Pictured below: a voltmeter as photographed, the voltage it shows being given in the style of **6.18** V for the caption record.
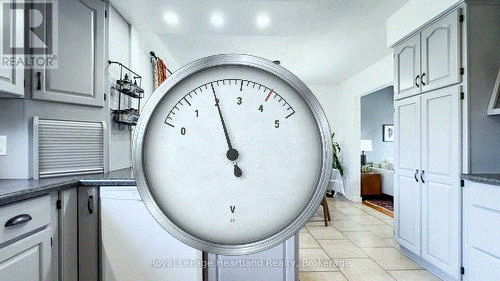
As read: **2** V
